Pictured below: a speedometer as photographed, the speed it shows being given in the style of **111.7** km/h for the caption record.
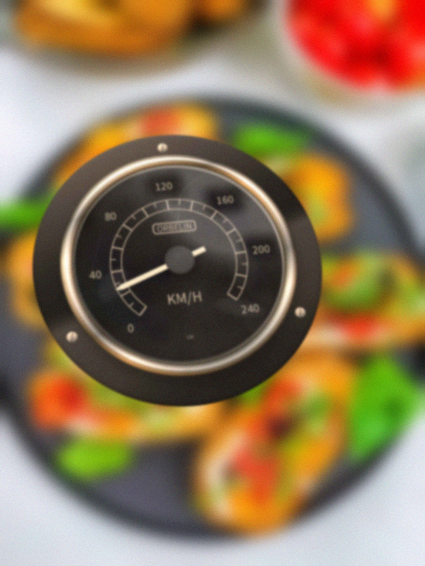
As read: **25** km/h
